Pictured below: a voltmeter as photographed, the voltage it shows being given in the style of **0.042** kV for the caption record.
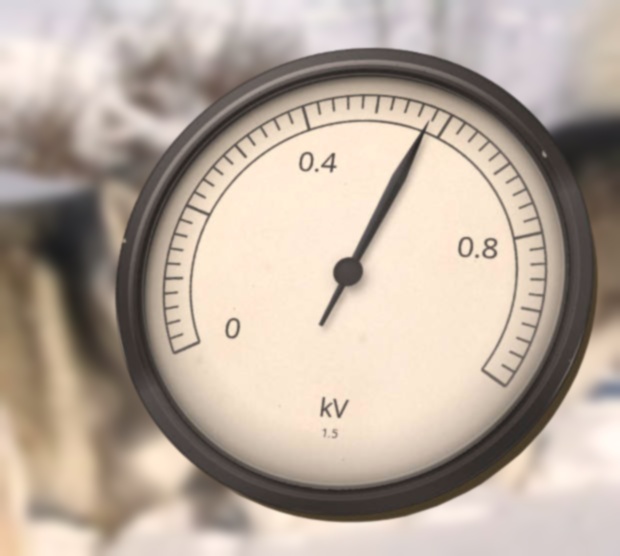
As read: **0.58** kV
